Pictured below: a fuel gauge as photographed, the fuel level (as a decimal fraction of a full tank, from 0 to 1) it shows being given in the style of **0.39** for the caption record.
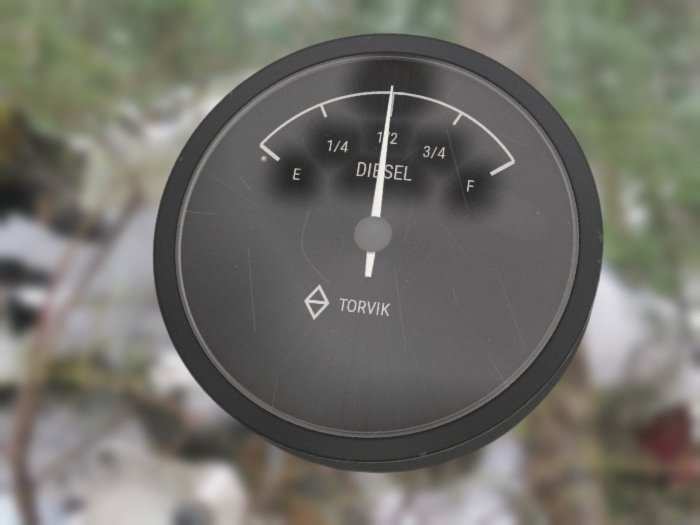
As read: **0.5**
